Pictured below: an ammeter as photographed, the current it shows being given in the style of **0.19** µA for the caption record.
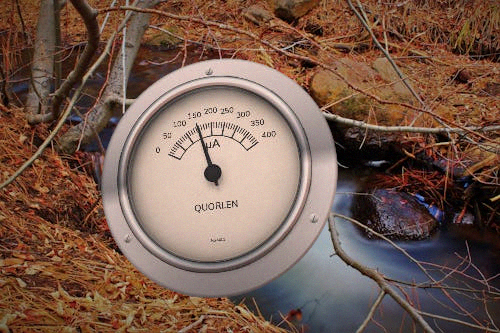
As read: **150** µA
